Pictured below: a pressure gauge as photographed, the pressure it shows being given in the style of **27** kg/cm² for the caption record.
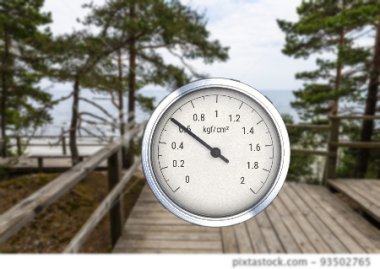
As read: **0.6** kg/cm²
